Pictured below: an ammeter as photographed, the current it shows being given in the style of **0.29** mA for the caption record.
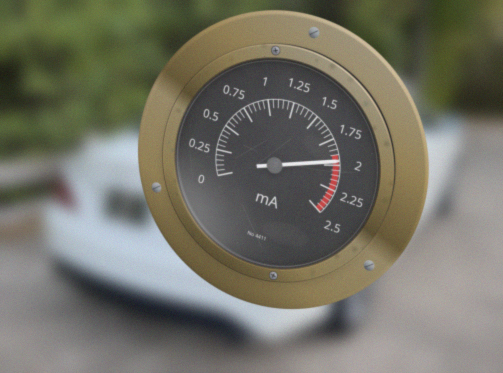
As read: **1.95** mA
